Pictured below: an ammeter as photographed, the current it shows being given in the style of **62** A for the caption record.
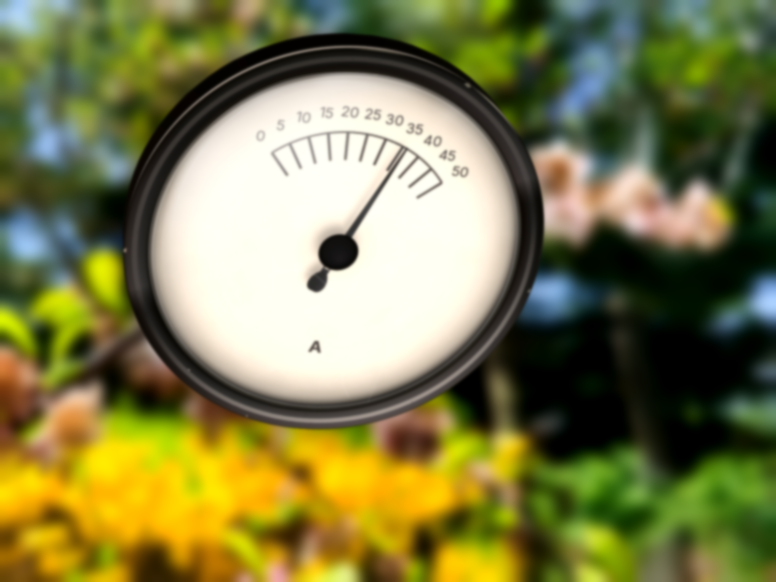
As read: **35** A
